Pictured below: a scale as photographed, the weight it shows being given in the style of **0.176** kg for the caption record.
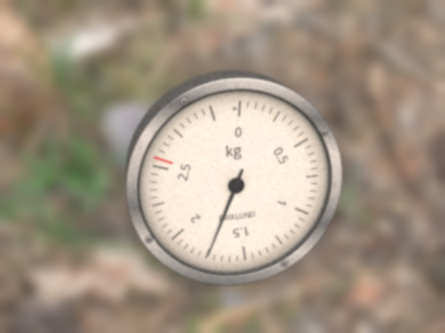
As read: **1.75** kg
